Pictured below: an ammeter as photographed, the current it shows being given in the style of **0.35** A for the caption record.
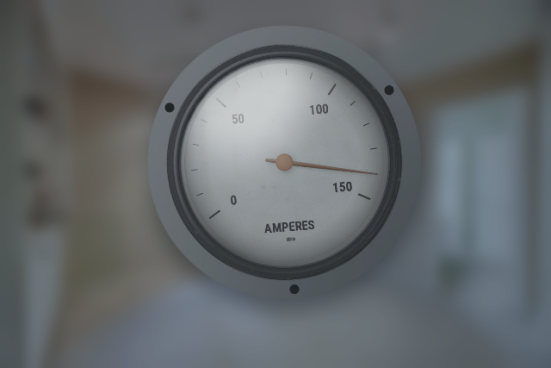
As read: **140** A
